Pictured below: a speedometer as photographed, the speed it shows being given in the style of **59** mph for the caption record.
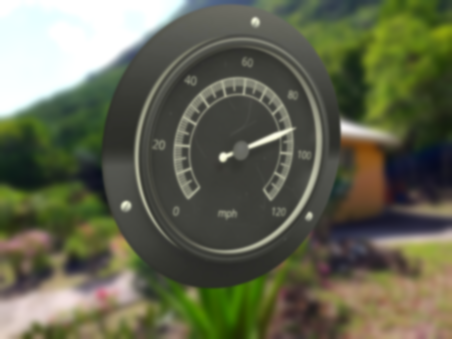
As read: **90** mph
